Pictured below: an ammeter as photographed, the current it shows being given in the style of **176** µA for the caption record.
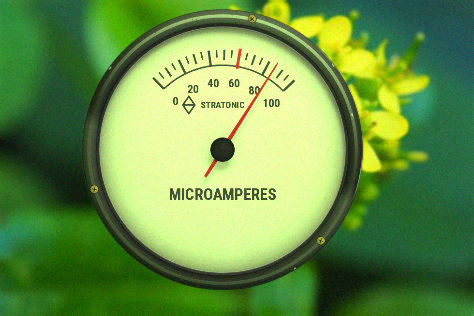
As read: **85** µA
